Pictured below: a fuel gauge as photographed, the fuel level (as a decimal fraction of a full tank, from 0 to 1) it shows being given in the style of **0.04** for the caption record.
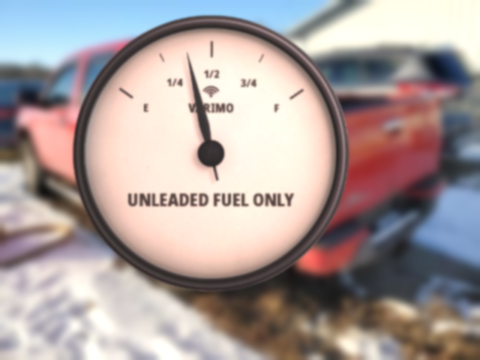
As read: **0.375**
